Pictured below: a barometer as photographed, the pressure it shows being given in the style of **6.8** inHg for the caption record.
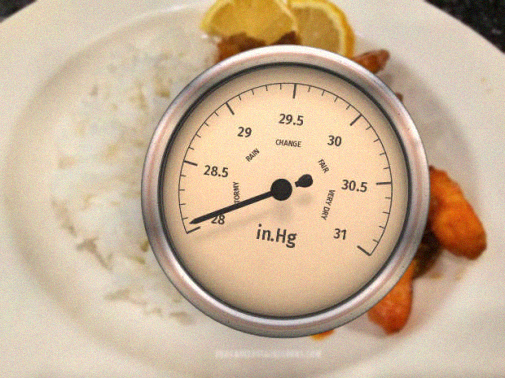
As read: **28.05** inHg
